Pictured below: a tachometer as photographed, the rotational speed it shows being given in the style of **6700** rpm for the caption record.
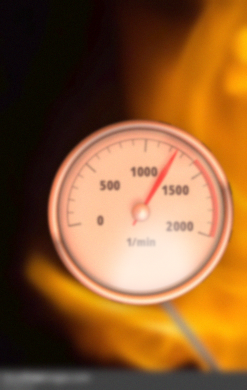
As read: **1250** rpm
